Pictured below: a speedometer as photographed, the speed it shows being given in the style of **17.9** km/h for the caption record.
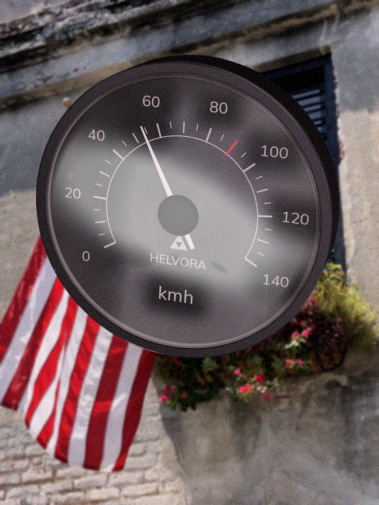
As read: **55** km/h
